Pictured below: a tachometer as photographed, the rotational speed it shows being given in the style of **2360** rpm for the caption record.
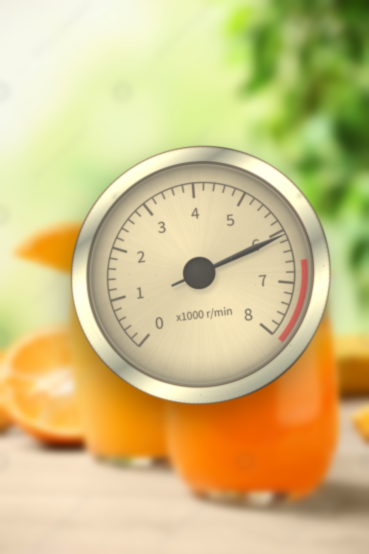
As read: **6100** rpm
